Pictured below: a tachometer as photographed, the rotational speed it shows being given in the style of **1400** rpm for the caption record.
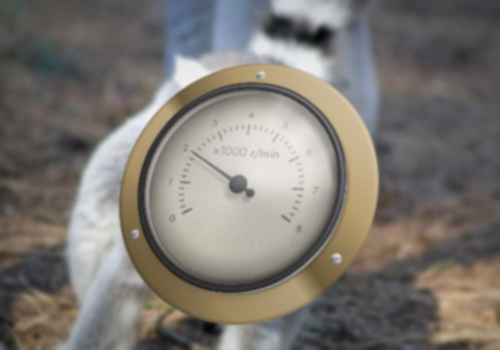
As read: **2000** rpm
